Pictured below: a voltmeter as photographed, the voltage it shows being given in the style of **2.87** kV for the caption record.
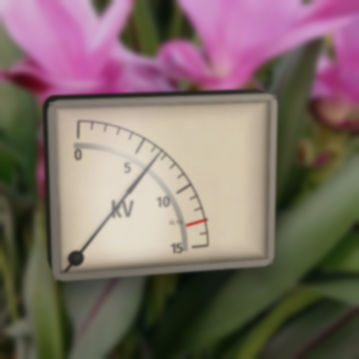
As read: **6.5** kV
